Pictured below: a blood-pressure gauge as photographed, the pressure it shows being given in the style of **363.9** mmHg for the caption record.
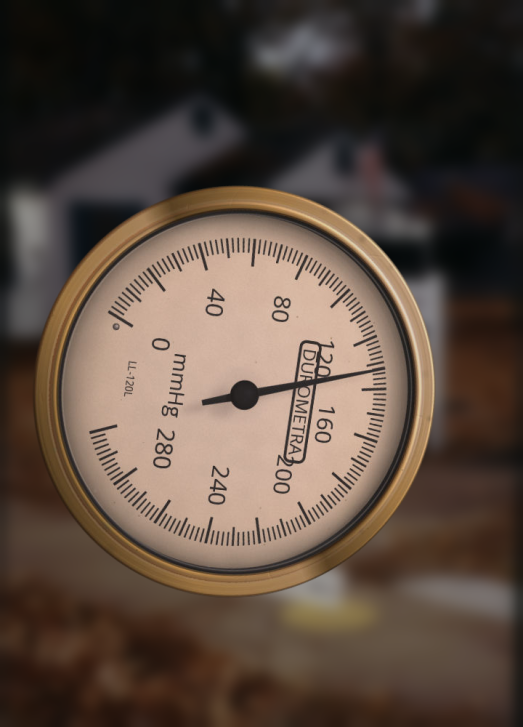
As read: **132** mmHg
